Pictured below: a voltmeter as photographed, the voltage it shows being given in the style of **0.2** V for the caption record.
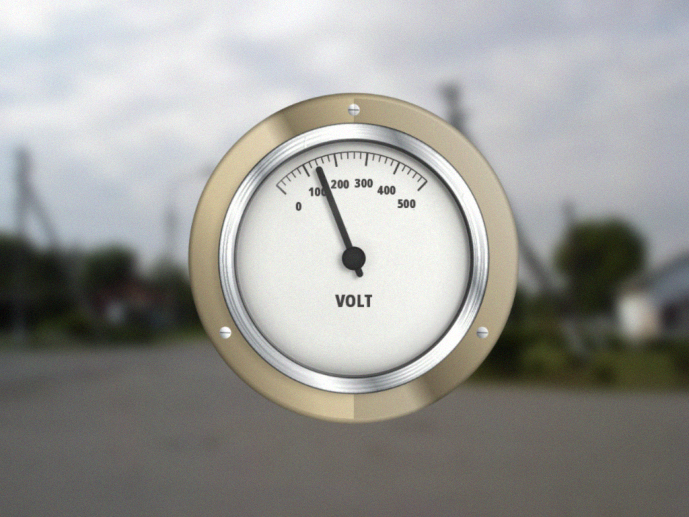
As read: **140** V
